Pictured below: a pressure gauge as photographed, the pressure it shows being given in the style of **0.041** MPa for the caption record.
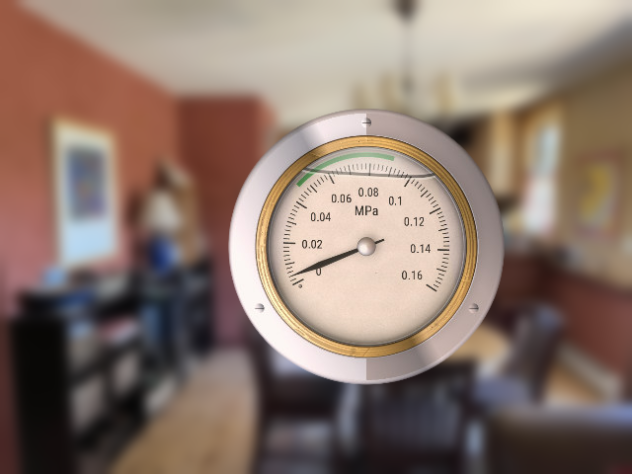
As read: **0.004** MPa
